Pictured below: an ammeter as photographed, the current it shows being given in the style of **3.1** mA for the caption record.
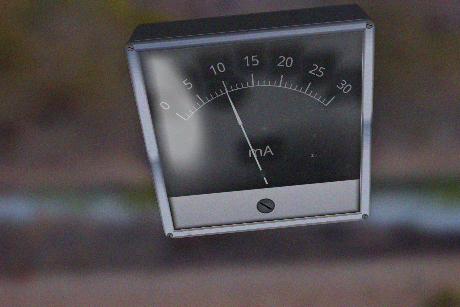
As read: **10** mA
